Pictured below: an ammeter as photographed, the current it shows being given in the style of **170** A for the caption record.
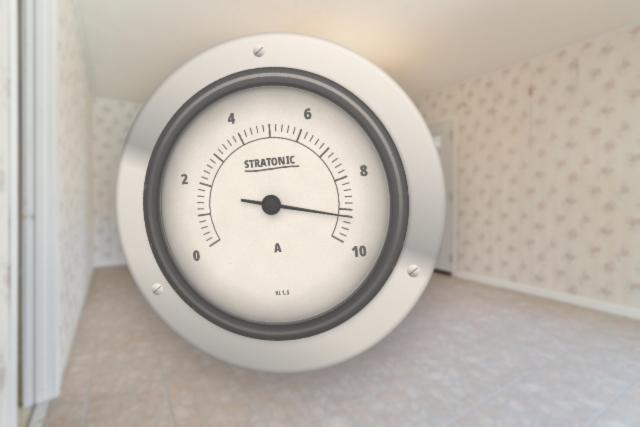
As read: **9.2** A
